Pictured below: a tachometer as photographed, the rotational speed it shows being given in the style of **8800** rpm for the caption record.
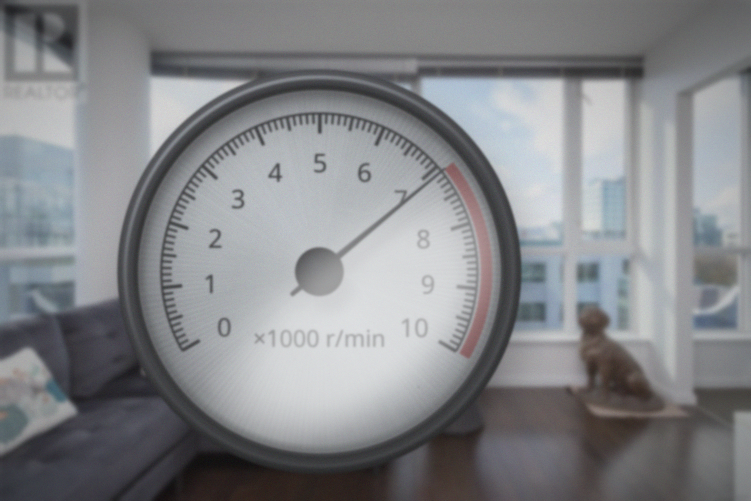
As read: **7100** rpm
